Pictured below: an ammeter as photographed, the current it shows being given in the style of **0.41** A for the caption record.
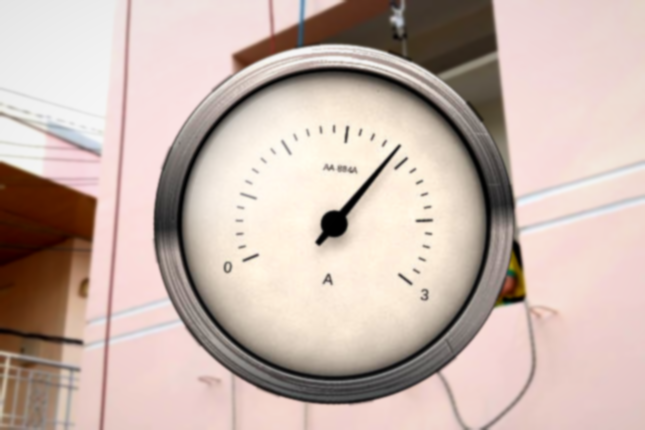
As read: **1.9** A
